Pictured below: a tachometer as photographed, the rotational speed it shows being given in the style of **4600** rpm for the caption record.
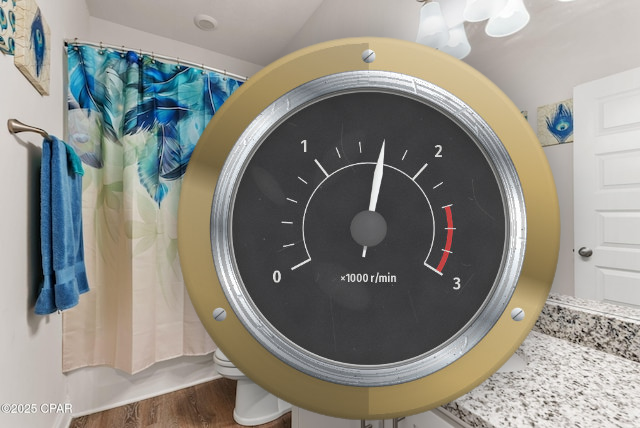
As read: **1600** rpm
